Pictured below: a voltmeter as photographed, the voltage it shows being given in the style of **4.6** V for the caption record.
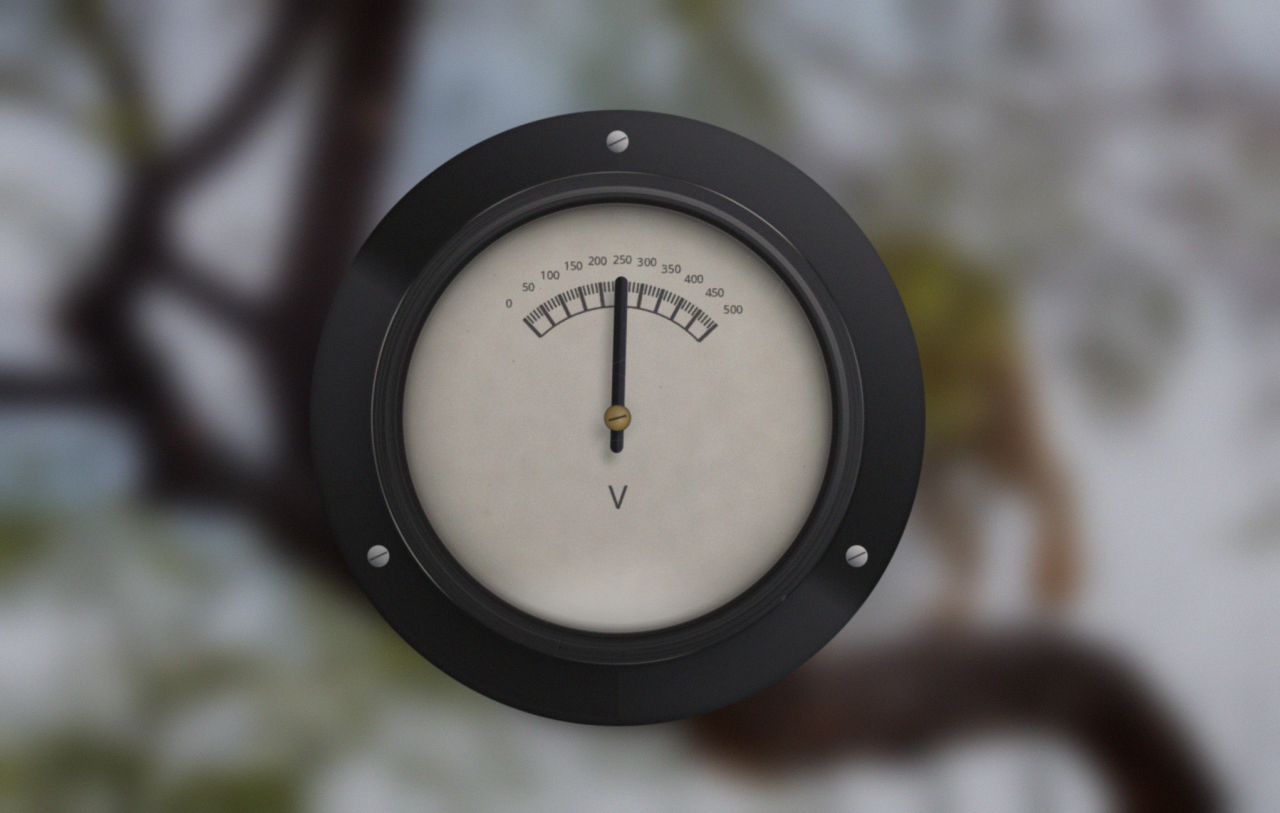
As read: **250** V
